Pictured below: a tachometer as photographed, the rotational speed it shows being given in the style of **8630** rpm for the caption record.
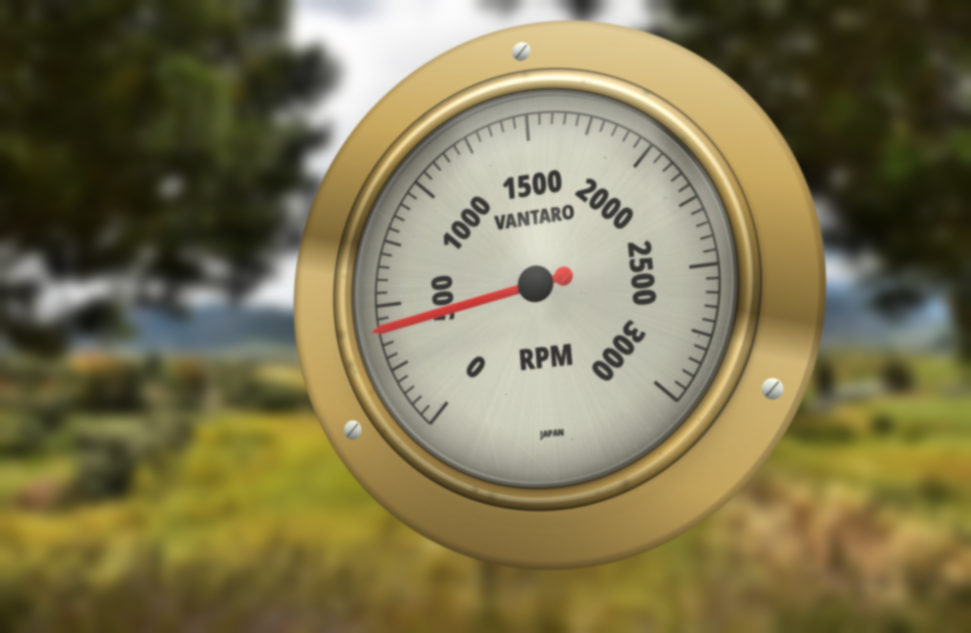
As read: **400** rpm
